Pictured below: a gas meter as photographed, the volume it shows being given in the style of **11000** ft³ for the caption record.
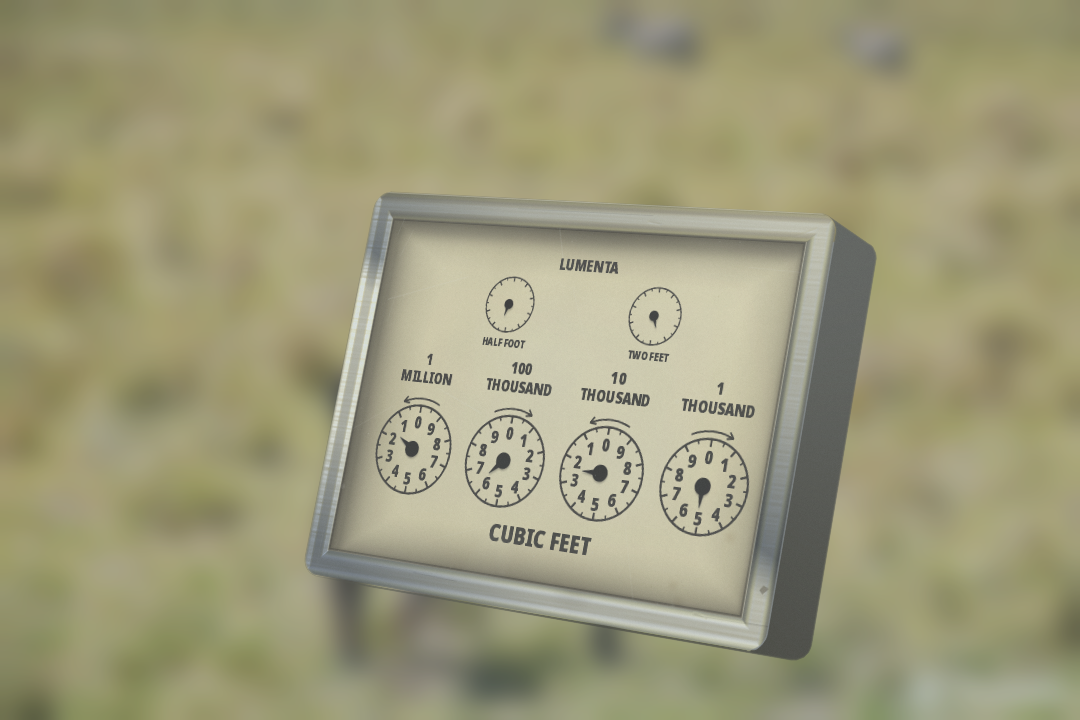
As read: **162500** ft³
